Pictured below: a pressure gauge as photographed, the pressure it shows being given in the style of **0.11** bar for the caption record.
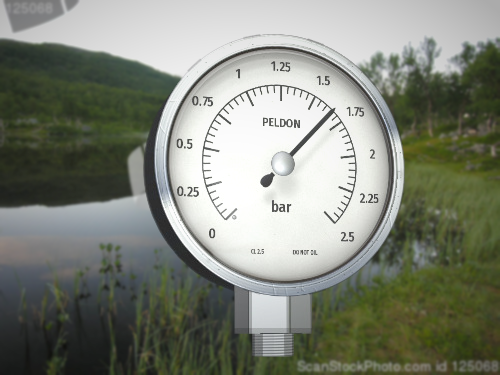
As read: **1.65** bar
